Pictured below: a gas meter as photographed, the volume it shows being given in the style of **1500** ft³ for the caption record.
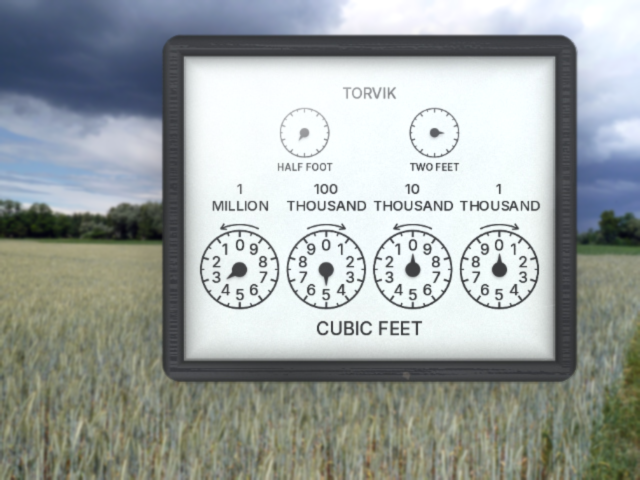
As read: **350000** ft³
